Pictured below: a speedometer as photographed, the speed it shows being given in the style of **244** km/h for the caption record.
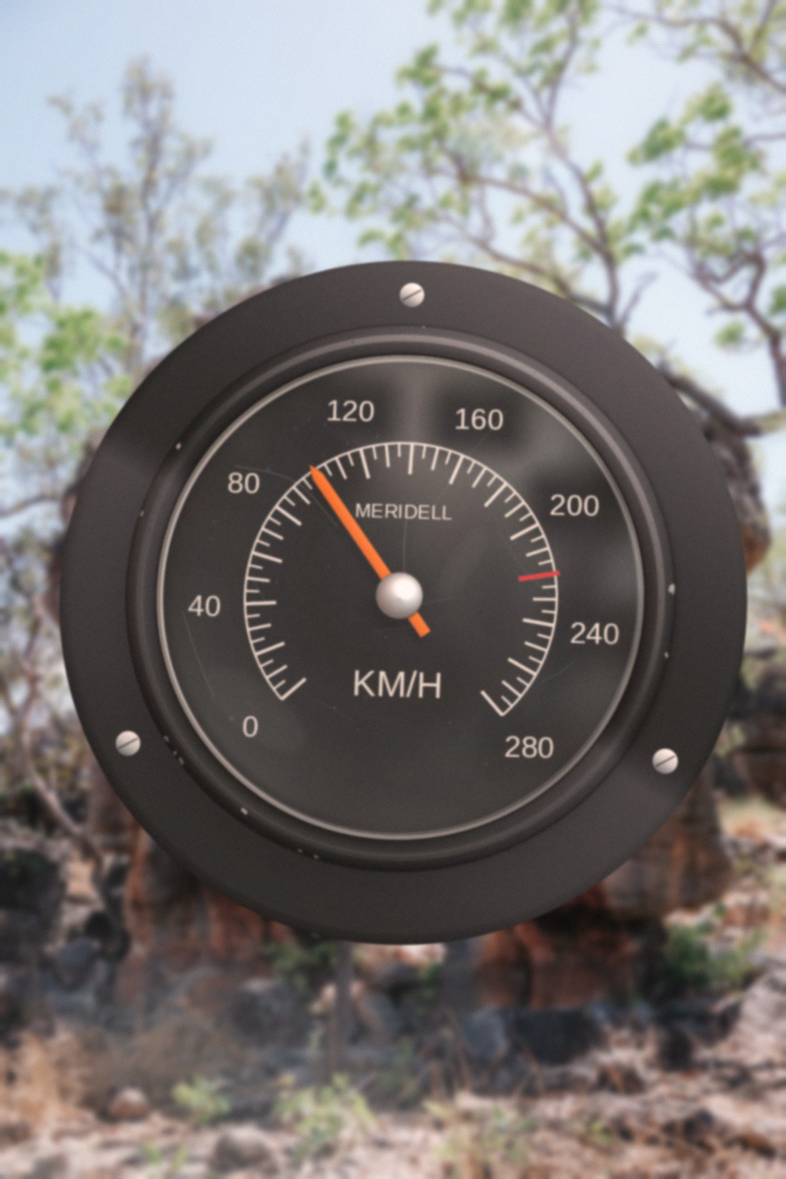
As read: **100** km/h
